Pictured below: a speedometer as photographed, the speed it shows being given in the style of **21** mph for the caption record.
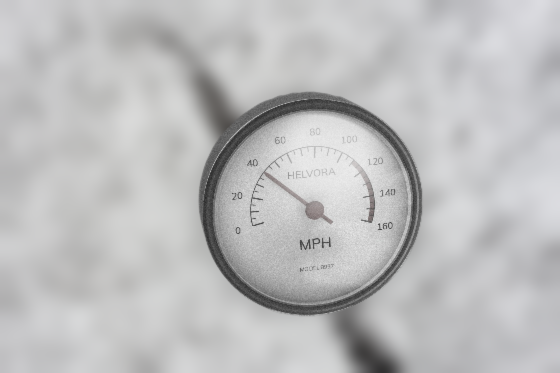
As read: **40** mph
